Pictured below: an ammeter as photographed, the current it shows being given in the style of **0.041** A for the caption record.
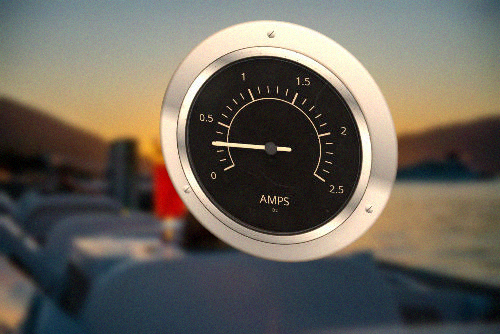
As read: **0.3** A
